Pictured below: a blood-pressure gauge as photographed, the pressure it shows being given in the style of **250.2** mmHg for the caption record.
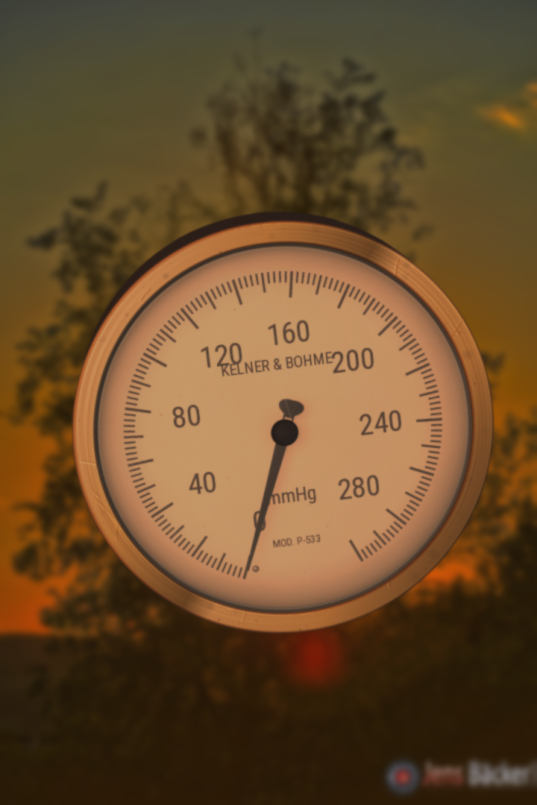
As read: **0** mmHg
